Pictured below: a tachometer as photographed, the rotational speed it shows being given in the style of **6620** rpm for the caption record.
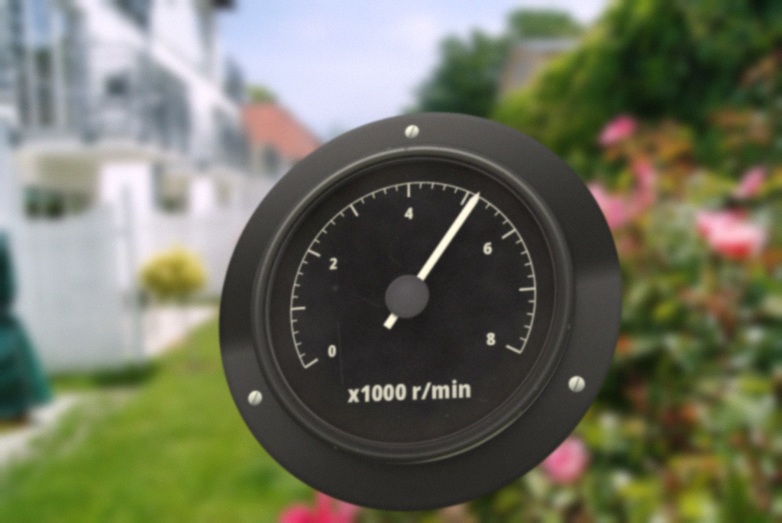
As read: **5200** rpm
